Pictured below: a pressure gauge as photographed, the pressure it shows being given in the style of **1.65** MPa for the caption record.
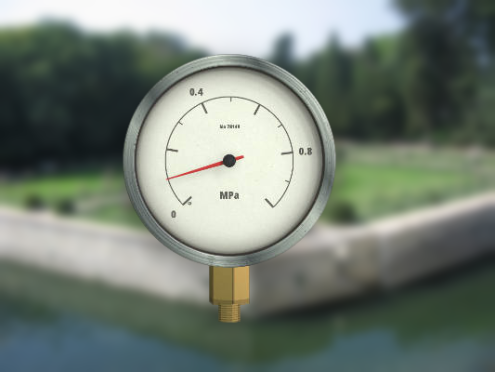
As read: **0.1** MPa
